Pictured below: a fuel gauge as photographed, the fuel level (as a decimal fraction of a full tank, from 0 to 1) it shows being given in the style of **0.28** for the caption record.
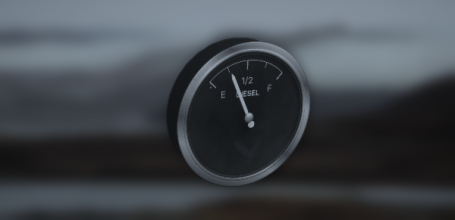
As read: **0.25**
